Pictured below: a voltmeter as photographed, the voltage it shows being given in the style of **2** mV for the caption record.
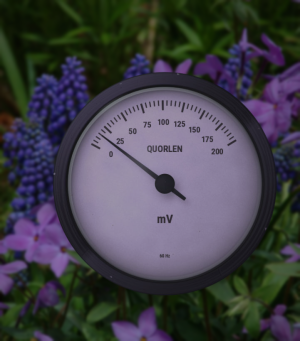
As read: **15** mV
